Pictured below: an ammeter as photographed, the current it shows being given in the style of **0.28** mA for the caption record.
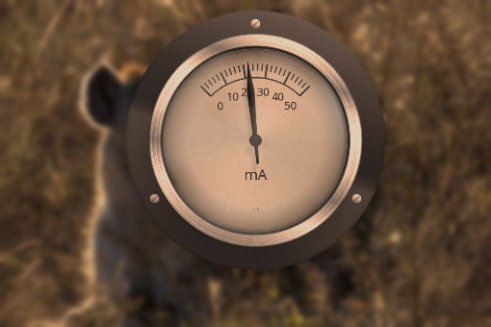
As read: **22** mA
